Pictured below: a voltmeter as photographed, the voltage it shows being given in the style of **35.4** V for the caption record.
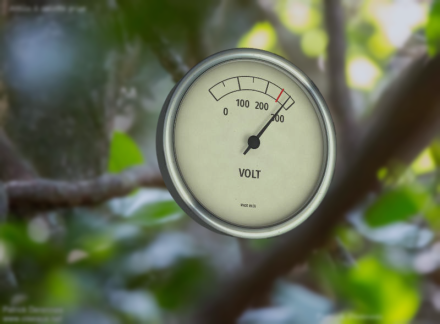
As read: **275** V
